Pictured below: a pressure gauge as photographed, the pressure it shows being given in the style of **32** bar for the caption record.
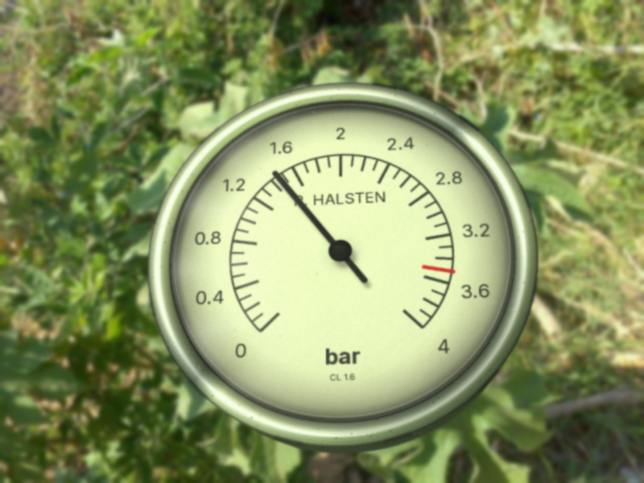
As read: **1.45** bar
